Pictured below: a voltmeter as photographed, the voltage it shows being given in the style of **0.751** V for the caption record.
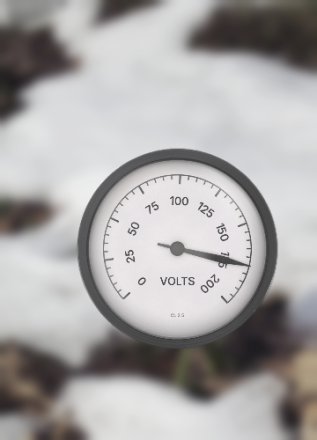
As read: **175** V
